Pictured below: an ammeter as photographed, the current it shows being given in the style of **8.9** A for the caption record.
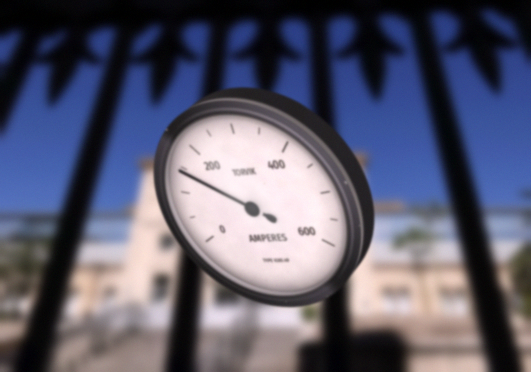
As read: **150** A
